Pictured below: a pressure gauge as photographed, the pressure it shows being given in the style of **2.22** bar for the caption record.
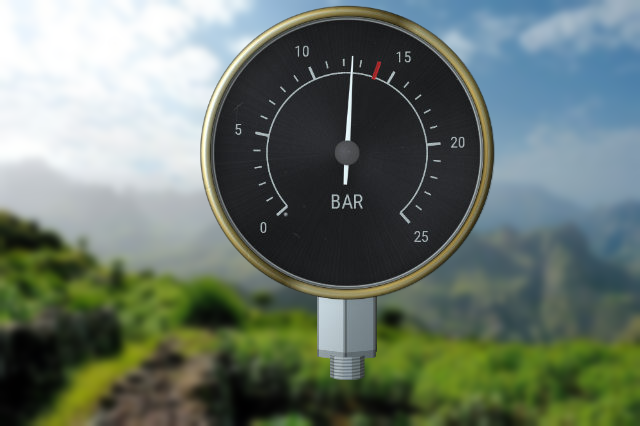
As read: **12.5** bar
